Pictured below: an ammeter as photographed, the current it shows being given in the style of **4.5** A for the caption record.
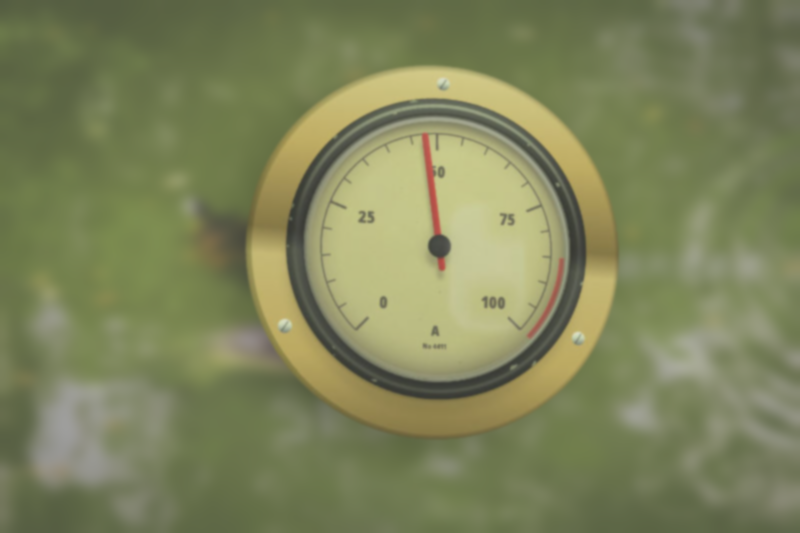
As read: **47.5** A
